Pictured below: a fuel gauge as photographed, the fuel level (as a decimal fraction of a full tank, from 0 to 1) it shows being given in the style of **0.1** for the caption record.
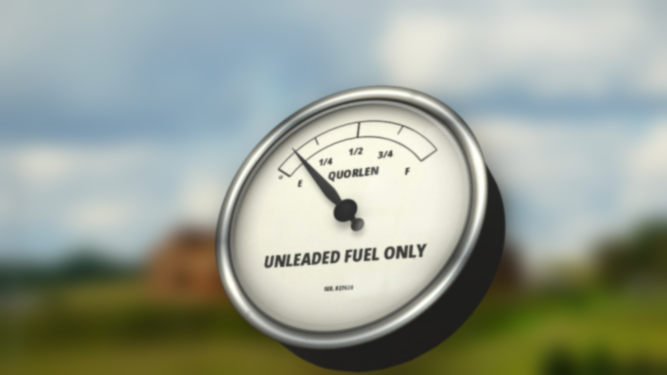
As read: **0.125**
